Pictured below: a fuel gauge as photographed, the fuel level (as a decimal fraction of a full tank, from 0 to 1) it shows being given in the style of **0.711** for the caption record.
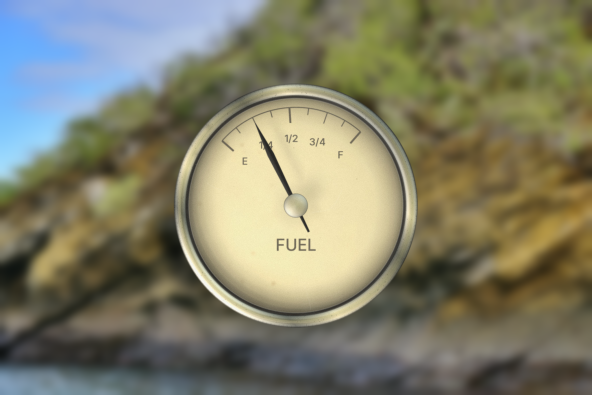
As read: **0.25**
